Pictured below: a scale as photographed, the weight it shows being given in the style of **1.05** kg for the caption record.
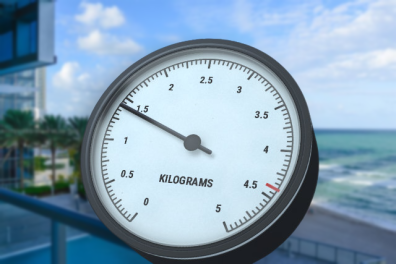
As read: **1.4** kg
